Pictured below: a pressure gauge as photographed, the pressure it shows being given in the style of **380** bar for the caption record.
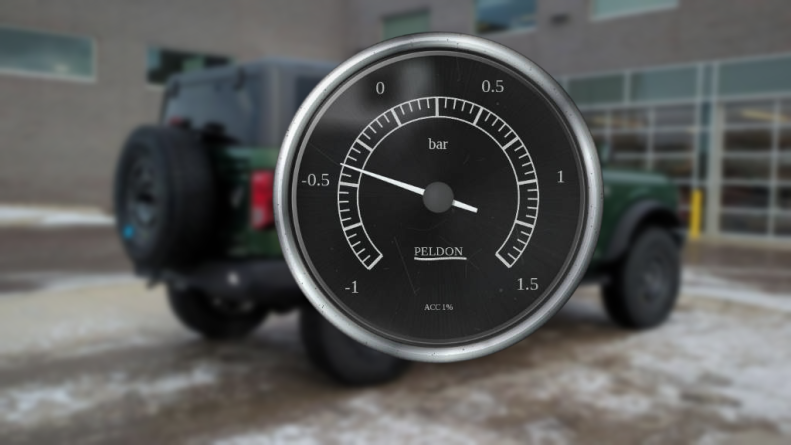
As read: **-0.4** bar
